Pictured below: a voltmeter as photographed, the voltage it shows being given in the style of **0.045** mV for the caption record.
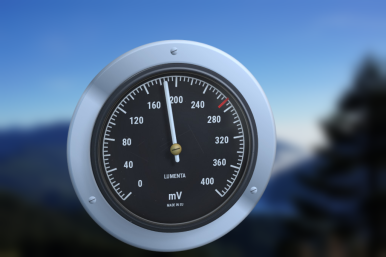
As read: **185** mV
